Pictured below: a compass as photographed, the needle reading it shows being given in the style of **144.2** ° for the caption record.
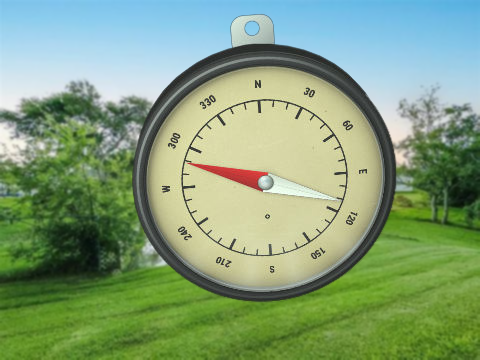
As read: **290** °
